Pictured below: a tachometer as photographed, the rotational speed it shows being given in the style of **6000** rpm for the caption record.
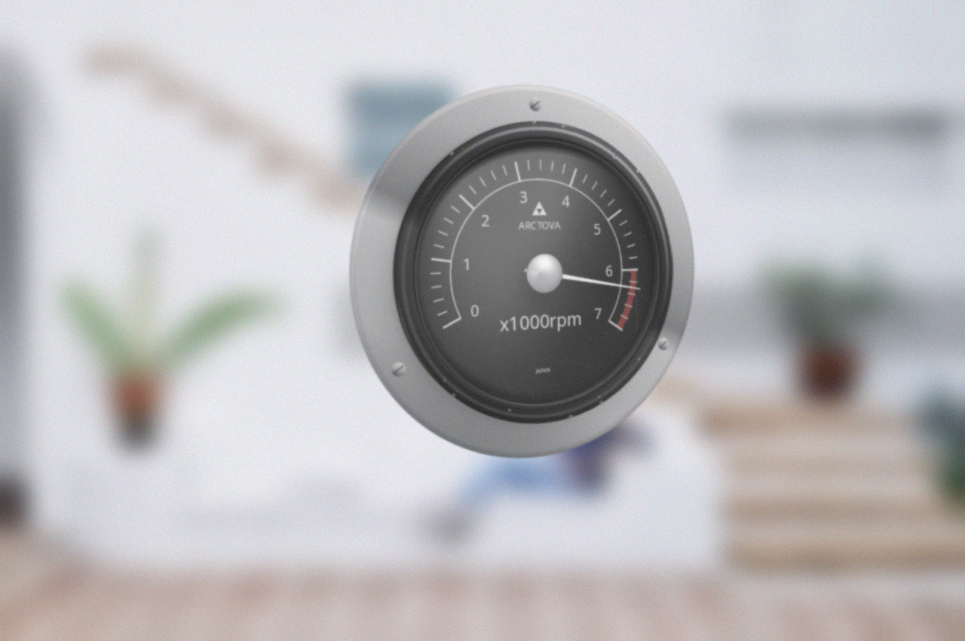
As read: **6300** rpm
